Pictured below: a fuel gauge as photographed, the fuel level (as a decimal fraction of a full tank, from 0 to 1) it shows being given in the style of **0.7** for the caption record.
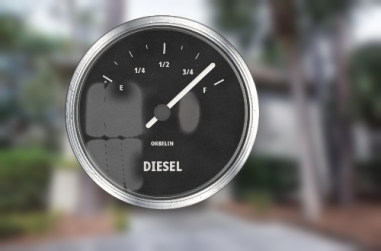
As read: **0.875**
